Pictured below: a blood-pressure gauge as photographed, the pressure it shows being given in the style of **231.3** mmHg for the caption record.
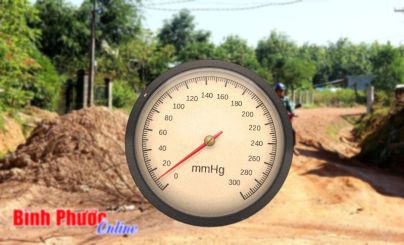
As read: **10** mmHg
